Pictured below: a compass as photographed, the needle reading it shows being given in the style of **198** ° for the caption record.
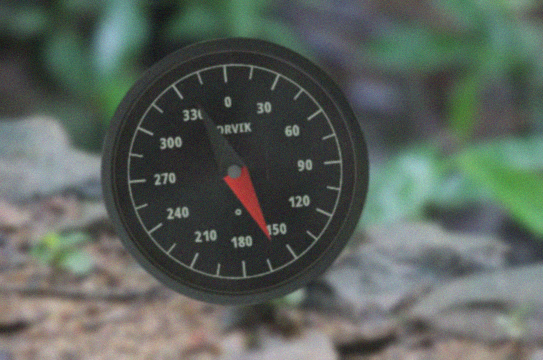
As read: **157.5** °
